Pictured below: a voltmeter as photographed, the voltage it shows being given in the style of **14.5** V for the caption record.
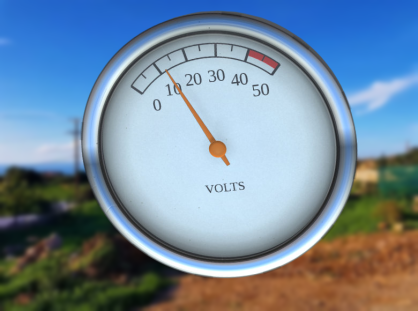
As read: **12.5** V
